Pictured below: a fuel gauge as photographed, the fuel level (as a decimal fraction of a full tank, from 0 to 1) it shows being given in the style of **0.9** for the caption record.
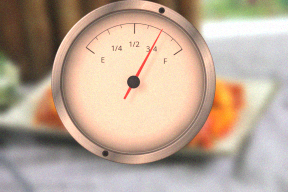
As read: **0.75**
